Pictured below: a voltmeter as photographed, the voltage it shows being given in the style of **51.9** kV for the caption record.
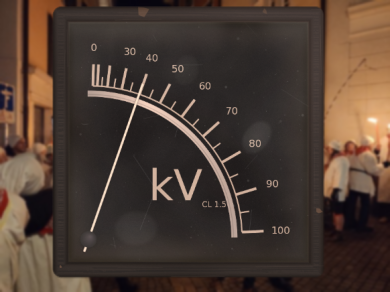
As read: **40** kV
